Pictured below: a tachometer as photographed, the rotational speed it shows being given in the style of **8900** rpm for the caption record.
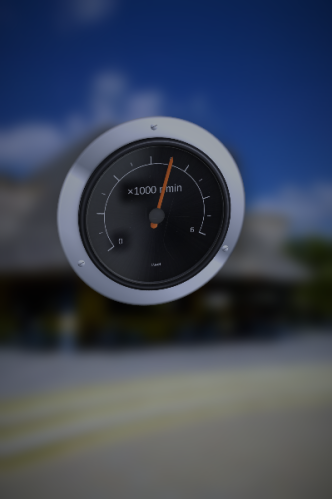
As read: **3500** rpm
